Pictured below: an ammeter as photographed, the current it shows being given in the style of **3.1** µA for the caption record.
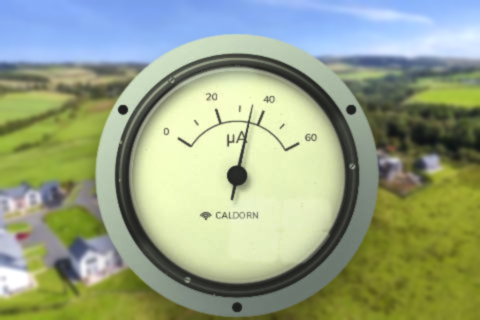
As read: **35** µA
